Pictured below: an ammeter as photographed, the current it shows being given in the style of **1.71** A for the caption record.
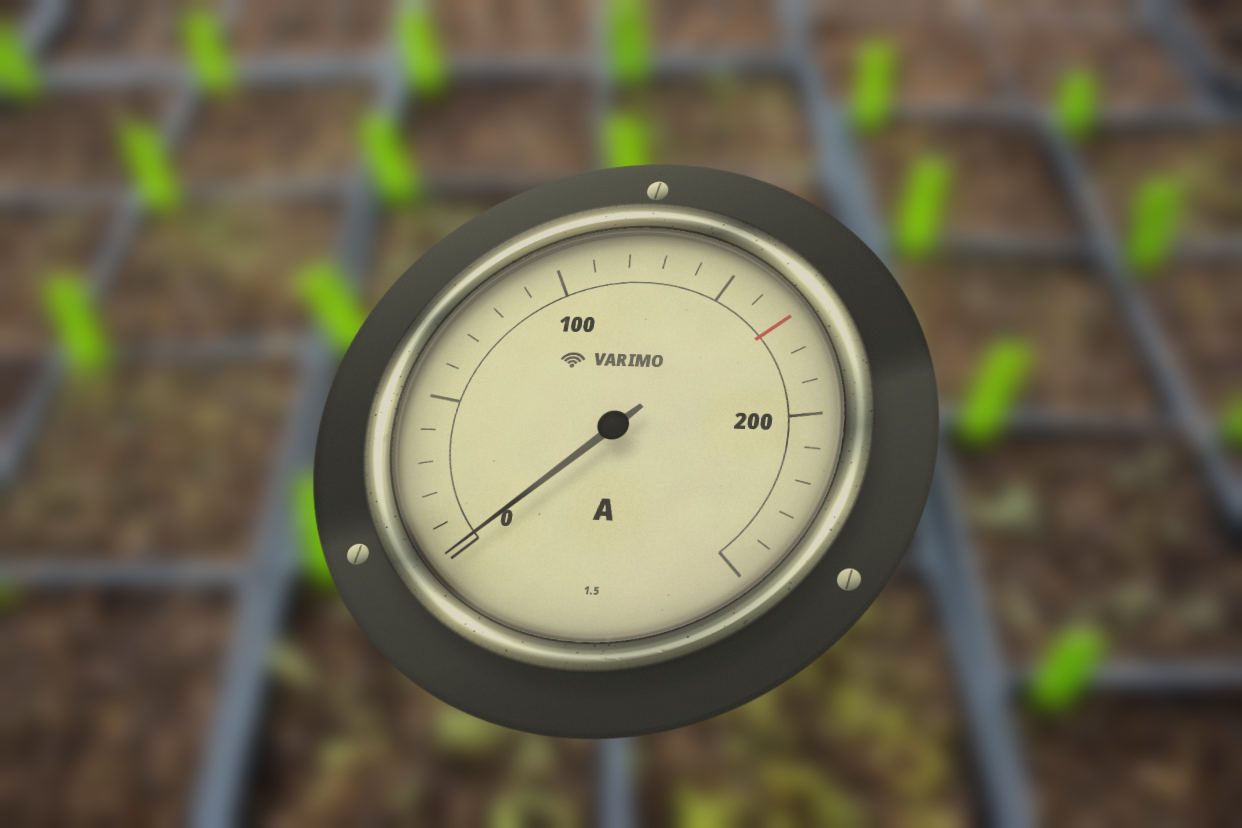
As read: **0** A
